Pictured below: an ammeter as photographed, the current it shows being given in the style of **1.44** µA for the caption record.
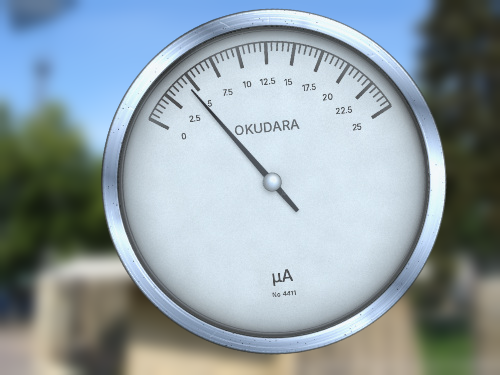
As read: **4.5** µA
